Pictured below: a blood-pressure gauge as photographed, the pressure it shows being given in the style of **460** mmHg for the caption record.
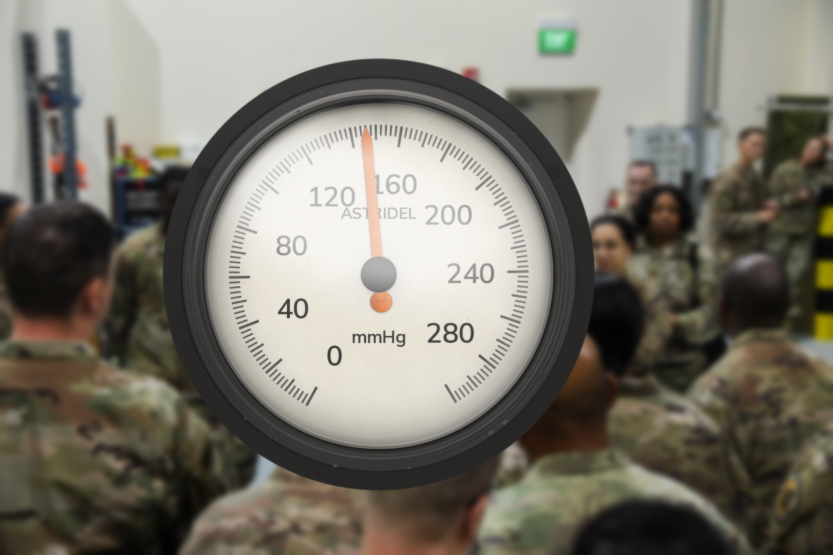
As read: **146** mmHg
